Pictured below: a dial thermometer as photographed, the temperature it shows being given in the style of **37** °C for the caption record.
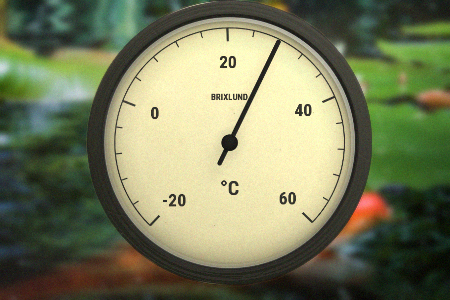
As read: **28** °C
